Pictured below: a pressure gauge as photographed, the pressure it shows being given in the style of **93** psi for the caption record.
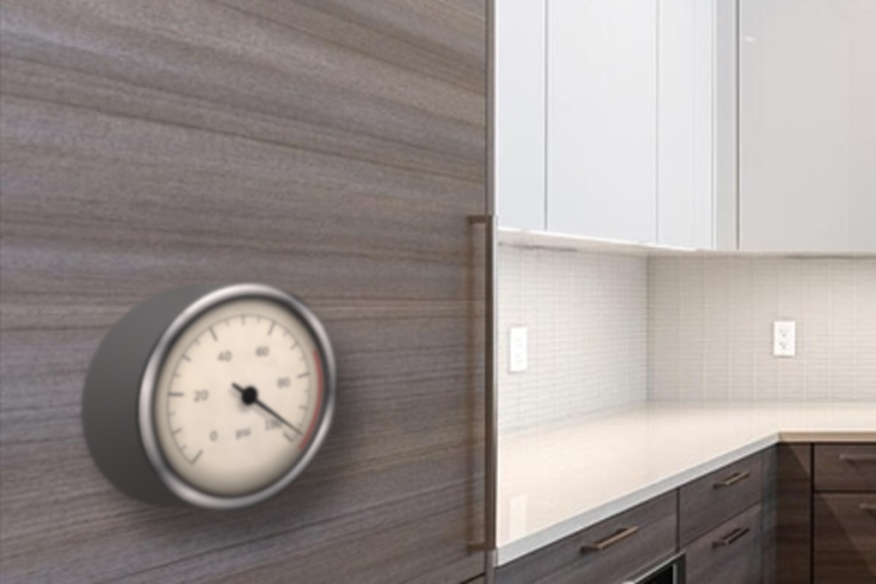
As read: **97.5** psi
